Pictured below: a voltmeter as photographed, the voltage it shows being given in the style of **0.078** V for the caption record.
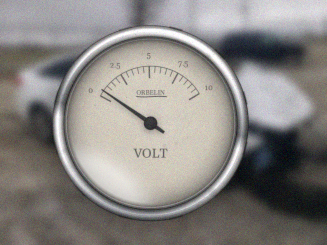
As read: **0.5** V
